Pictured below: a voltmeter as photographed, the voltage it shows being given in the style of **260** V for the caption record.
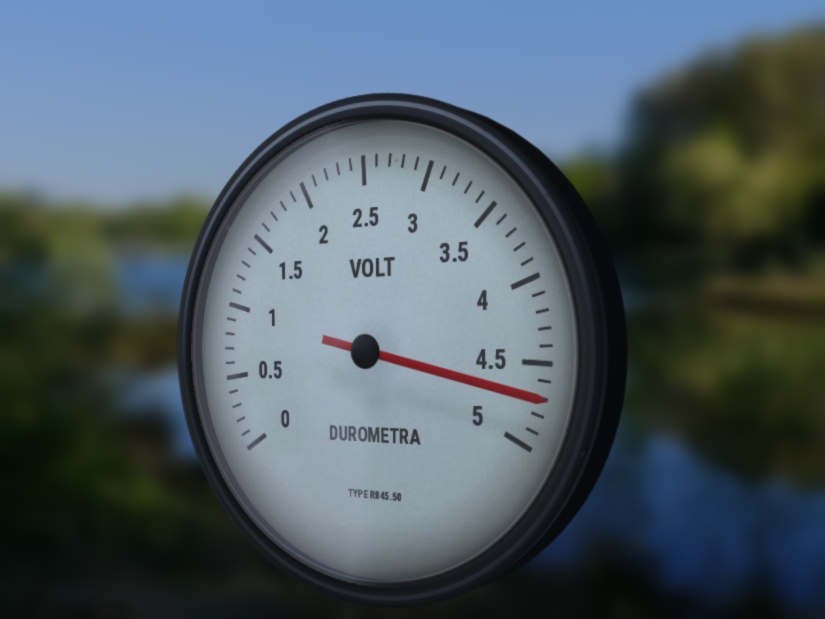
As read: **4.7** V
